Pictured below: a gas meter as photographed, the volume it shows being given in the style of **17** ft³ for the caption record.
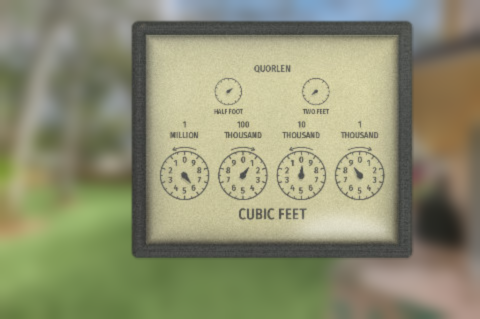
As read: **609900** ft³
